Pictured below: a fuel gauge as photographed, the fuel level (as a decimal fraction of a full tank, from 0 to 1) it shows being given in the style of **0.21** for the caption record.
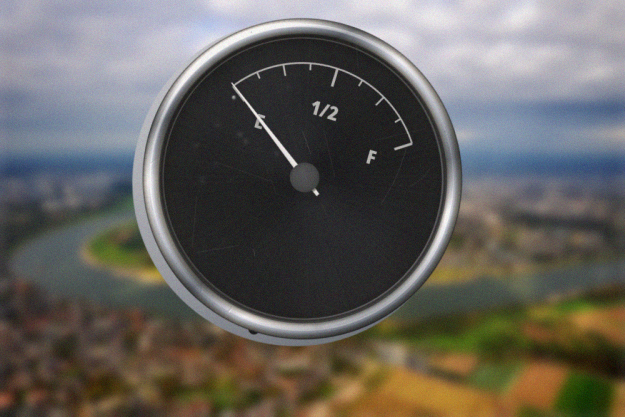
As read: **0**
